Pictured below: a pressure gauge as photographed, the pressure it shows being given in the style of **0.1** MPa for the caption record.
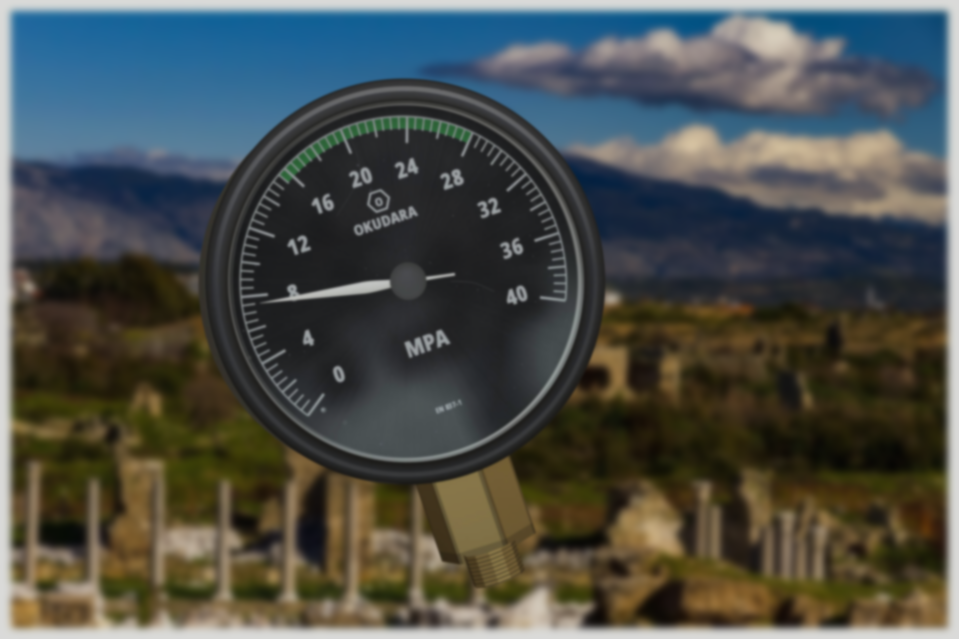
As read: **7.5** MPa
